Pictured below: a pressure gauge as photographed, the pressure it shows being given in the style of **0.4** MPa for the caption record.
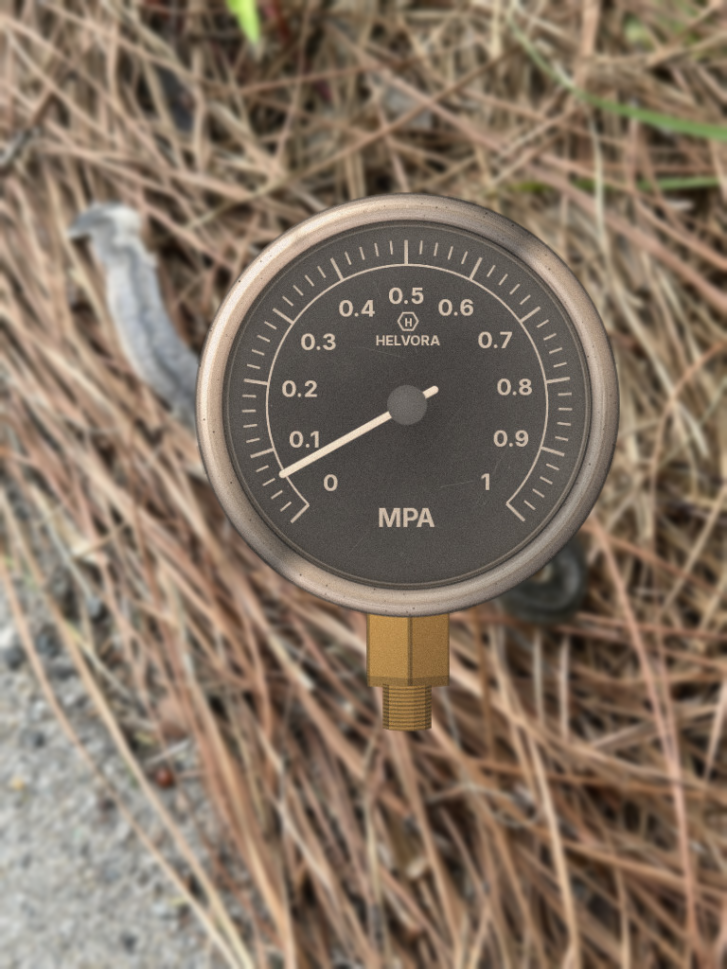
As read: **0.06** MPa
